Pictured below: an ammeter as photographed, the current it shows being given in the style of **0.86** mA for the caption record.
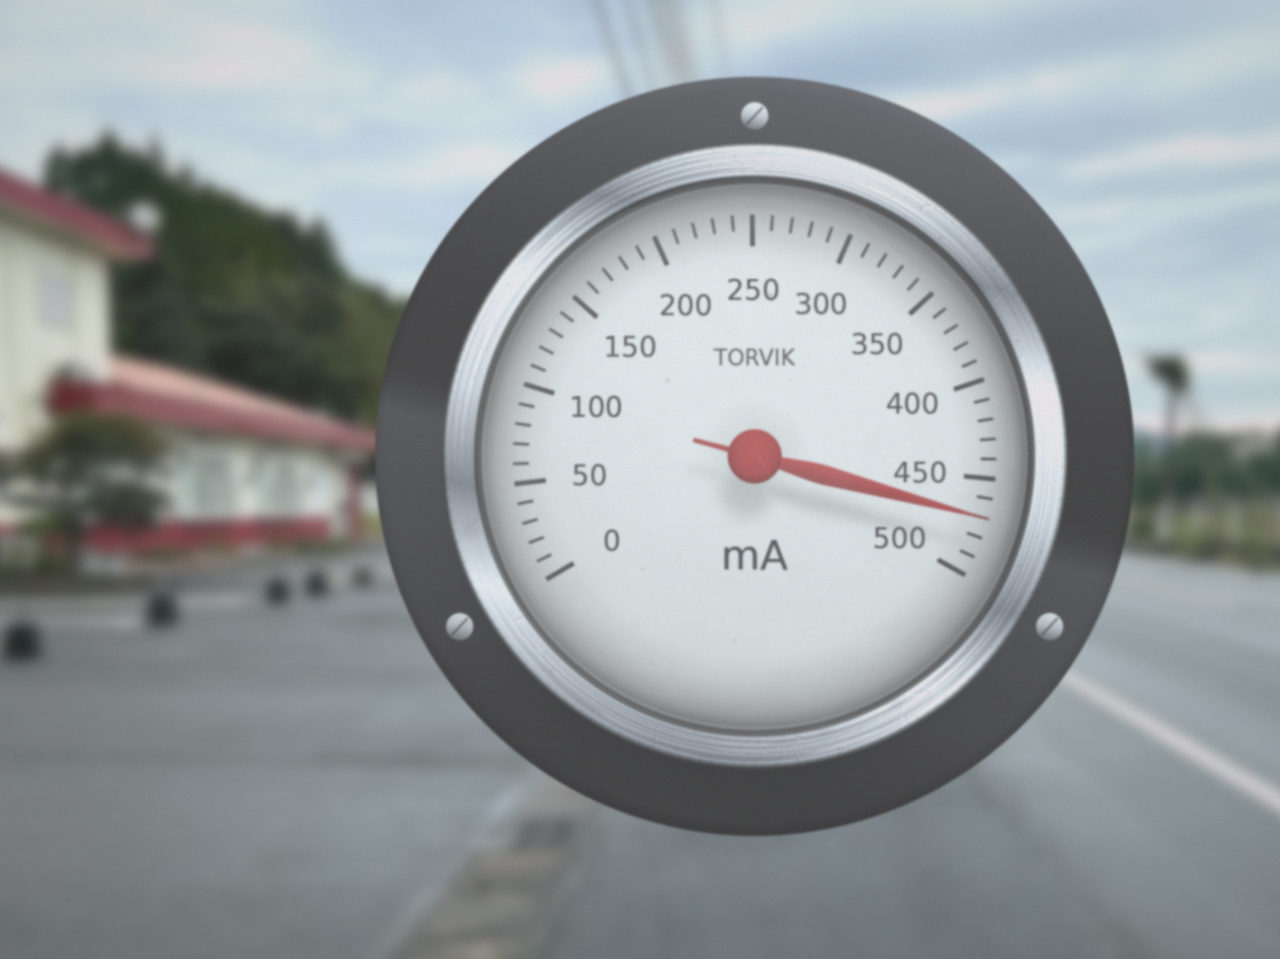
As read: **470** mA
